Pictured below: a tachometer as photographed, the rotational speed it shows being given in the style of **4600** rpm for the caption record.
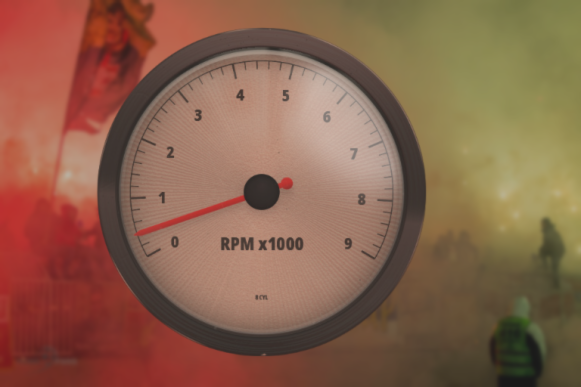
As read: **400** rpm
